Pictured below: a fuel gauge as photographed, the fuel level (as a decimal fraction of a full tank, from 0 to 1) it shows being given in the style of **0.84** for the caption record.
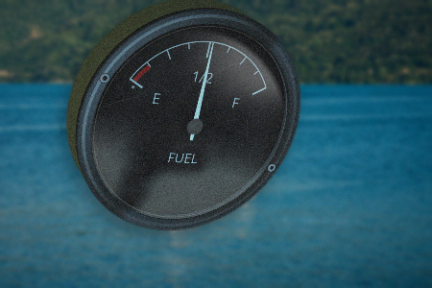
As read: **0.5**
